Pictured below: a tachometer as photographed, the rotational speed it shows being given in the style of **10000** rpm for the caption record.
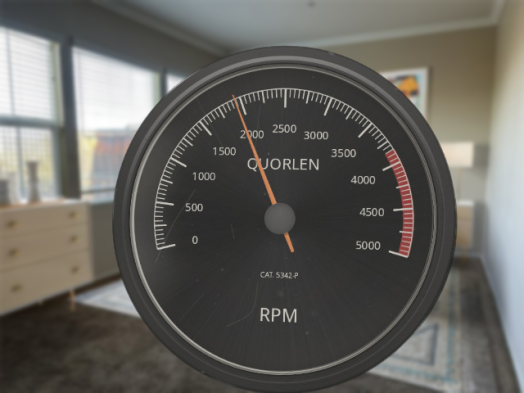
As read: **1950** rpm
